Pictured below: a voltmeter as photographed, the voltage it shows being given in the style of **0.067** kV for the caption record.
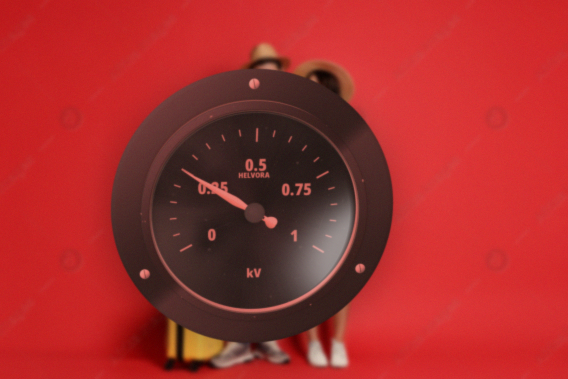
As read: **0.25** kV
